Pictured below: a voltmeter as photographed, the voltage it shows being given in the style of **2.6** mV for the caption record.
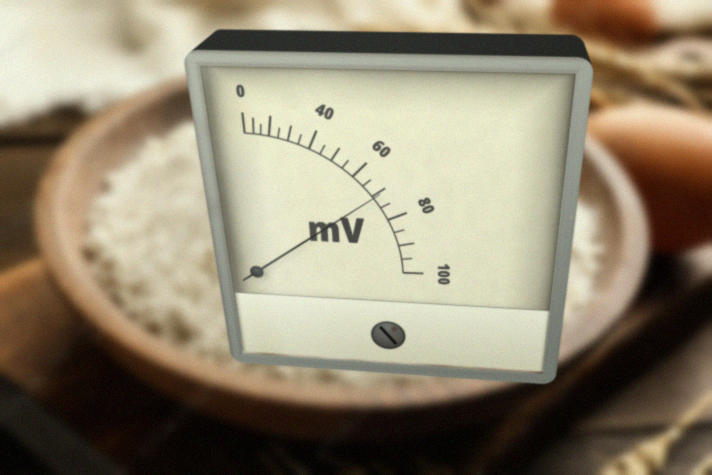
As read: **70** mV
